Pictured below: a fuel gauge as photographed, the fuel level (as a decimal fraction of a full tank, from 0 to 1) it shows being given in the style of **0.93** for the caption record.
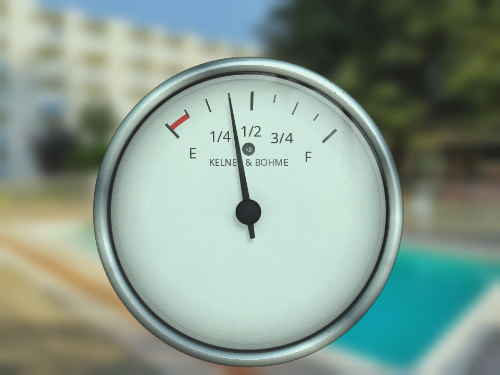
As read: **0.375**
